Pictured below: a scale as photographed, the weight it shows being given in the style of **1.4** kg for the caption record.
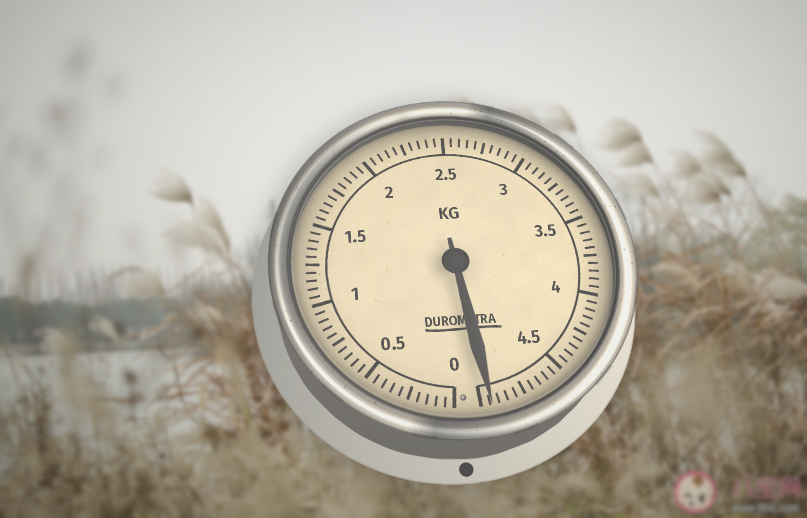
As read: **4.95** kg
